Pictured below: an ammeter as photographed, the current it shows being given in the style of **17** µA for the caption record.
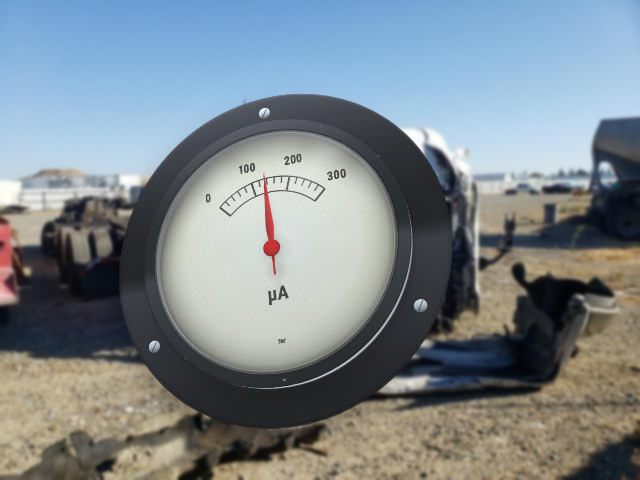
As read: **140** µA
